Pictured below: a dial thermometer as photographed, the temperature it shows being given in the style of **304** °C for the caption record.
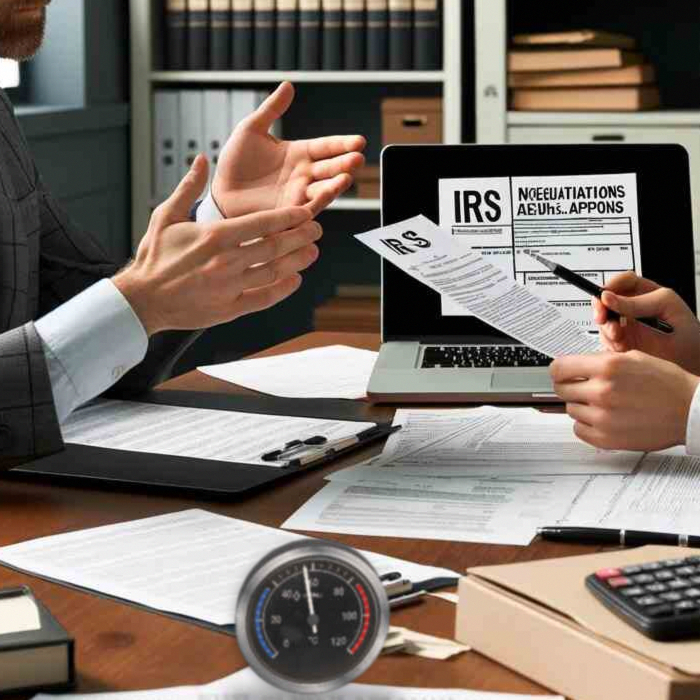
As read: **56** °C
